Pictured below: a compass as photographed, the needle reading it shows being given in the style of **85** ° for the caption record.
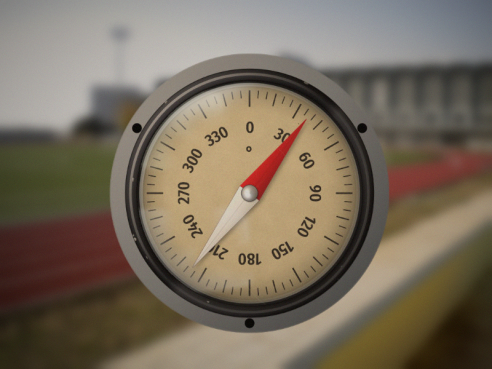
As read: **37.5** °
